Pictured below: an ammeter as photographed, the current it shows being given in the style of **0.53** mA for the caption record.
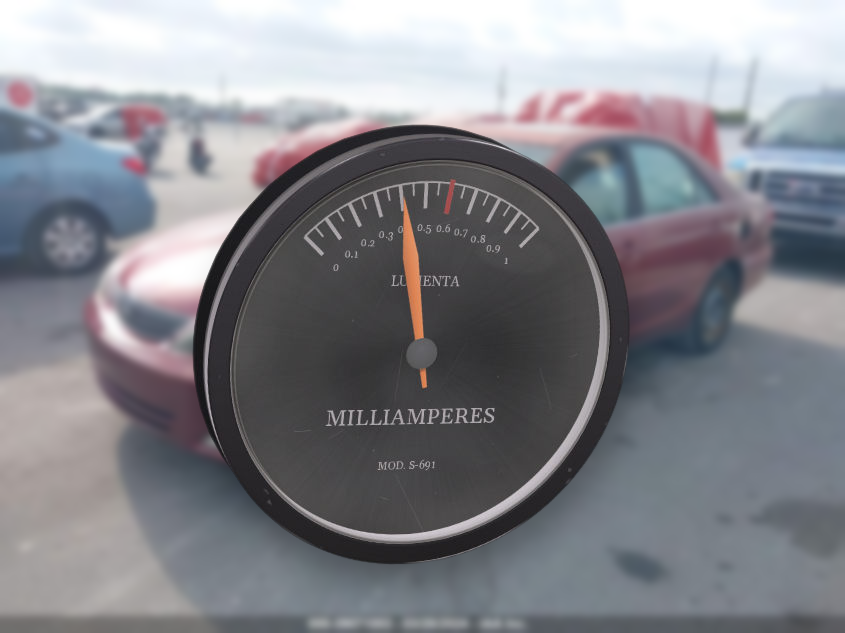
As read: **0.4** mA
